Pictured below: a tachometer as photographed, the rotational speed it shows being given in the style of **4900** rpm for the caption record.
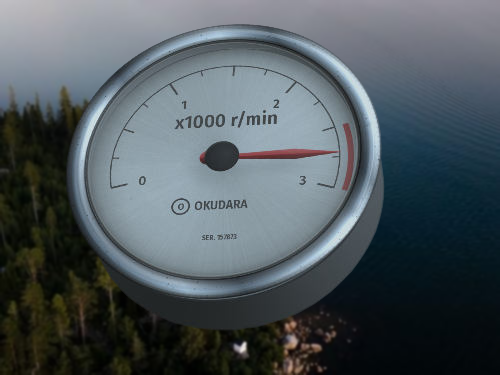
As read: **2750** rpm
